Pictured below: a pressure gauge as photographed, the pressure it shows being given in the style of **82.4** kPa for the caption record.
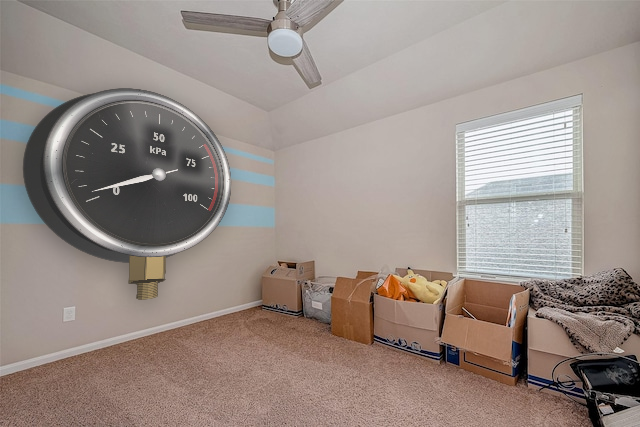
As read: **2.5** kPa
